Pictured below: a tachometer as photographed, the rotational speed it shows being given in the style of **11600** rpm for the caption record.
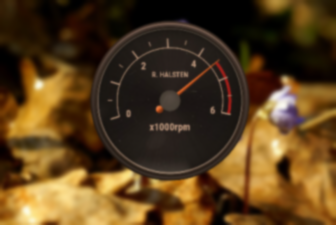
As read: **4500** rpm
